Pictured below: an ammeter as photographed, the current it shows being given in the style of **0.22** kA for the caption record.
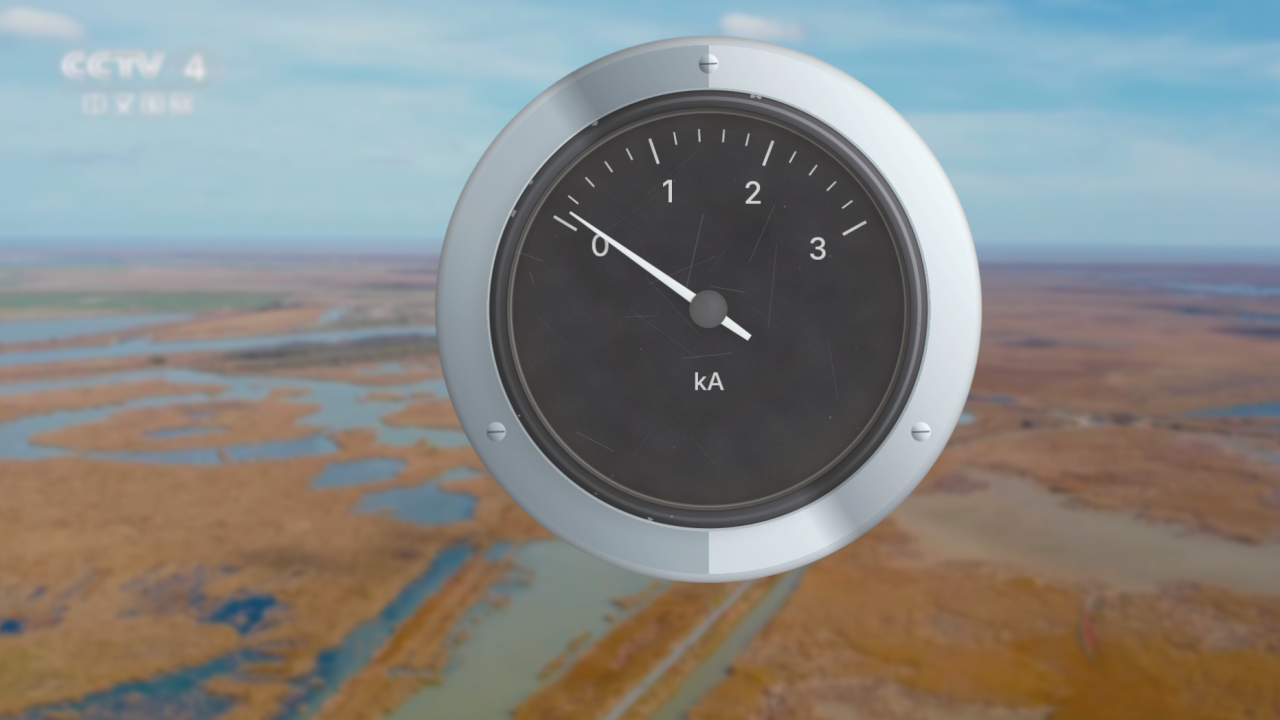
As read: **0.1** kA
